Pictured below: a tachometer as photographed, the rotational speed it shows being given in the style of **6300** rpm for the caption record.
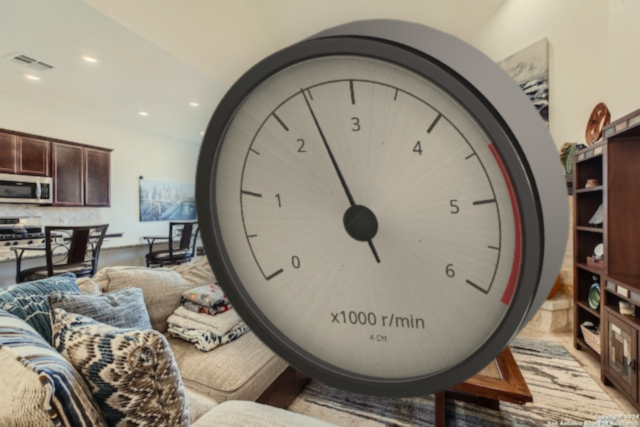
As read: **2500** rpm
